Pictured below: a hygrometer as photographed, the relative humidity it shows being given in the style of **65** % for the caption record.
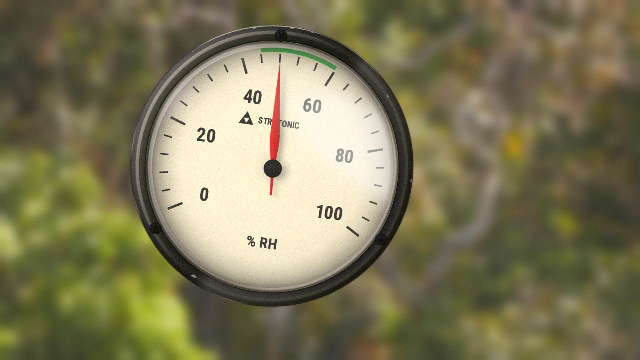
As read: **48** %
